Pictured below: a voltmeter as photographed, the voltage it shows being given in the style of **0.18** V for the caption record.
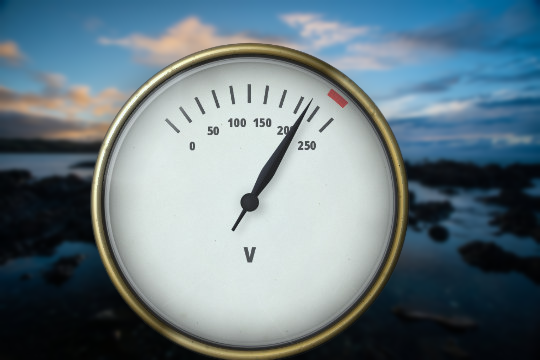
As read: **212.5** V
